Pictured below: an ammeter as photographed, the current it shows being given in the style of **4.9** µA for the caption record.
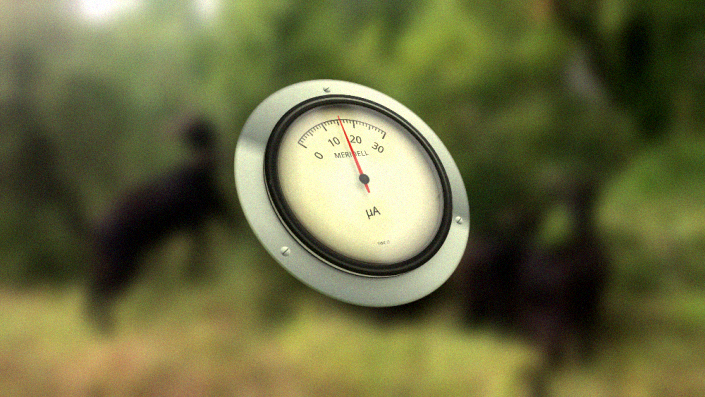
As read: **15** µA
